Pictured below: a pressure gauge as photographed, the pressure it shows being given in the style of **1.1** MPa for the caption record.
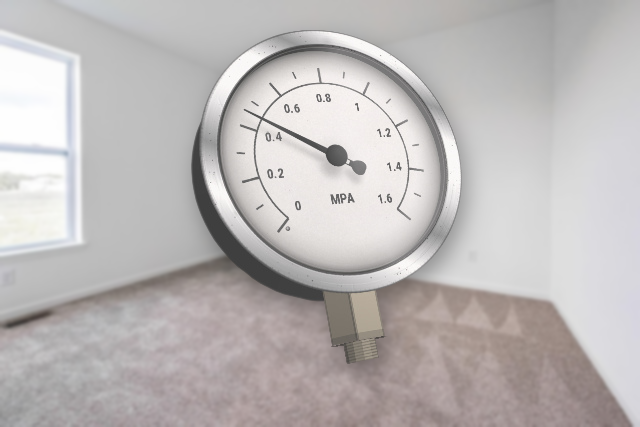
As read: **0.45** MPa
